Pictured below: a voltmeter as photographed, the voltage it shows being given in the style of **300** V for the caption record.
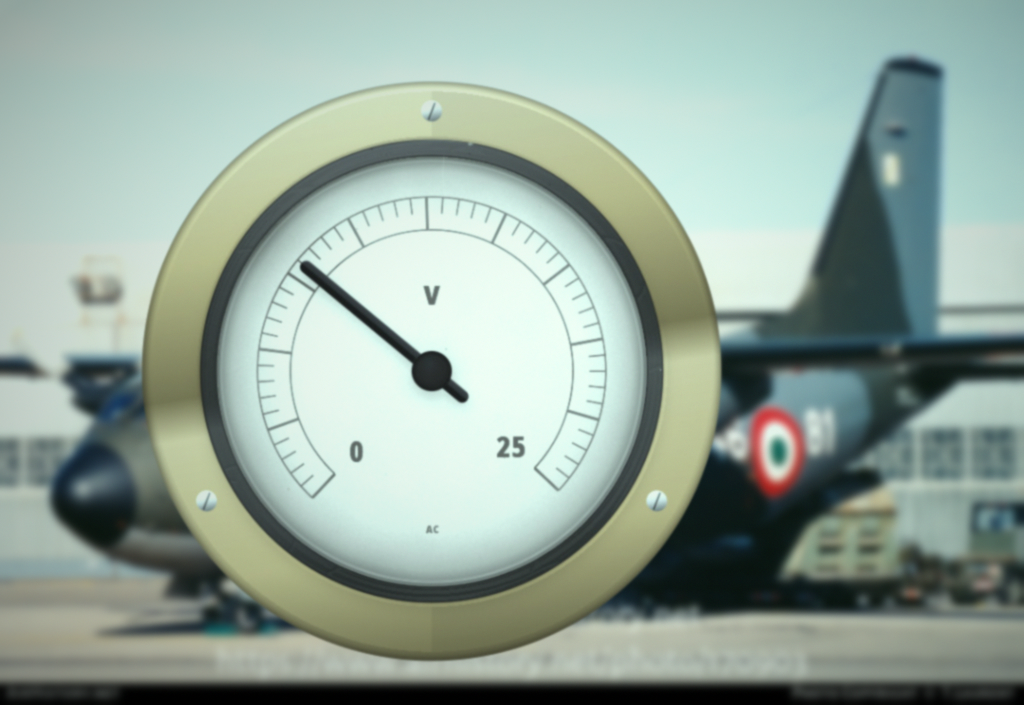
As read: **8** V
